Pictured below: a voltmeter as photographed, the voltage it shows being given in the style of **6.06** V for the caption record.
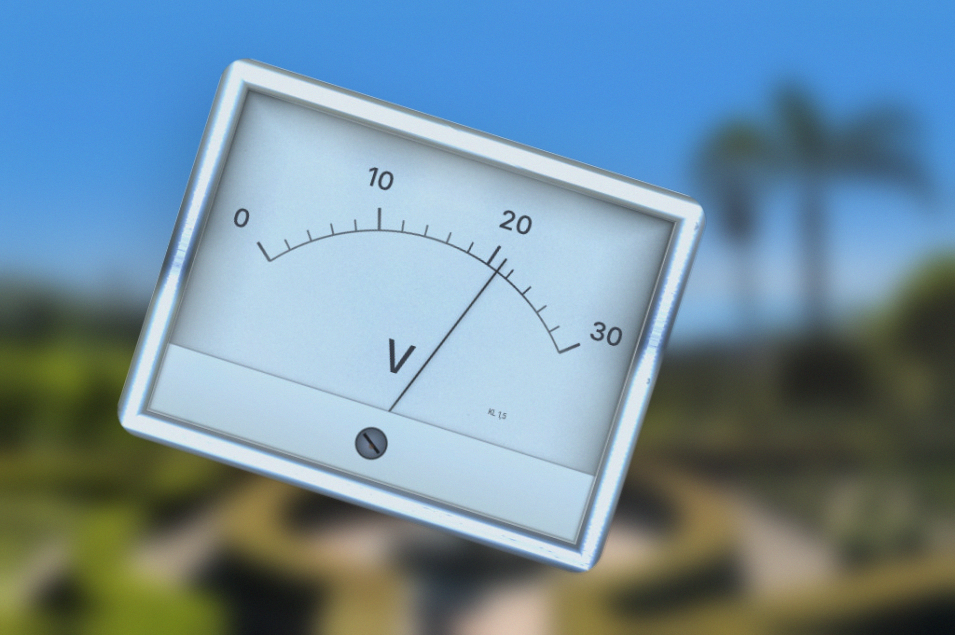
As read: **21** V
